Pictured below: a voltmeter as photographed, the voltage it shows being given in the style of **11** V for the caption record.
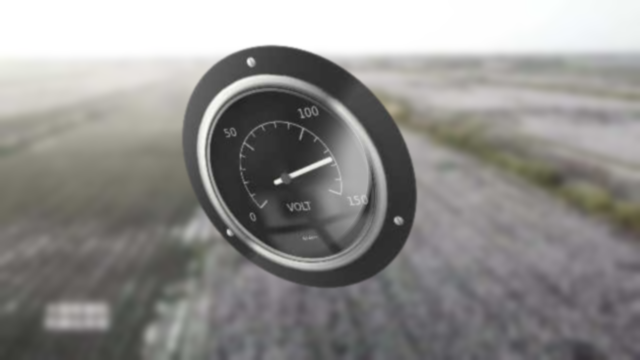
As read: **125** V
